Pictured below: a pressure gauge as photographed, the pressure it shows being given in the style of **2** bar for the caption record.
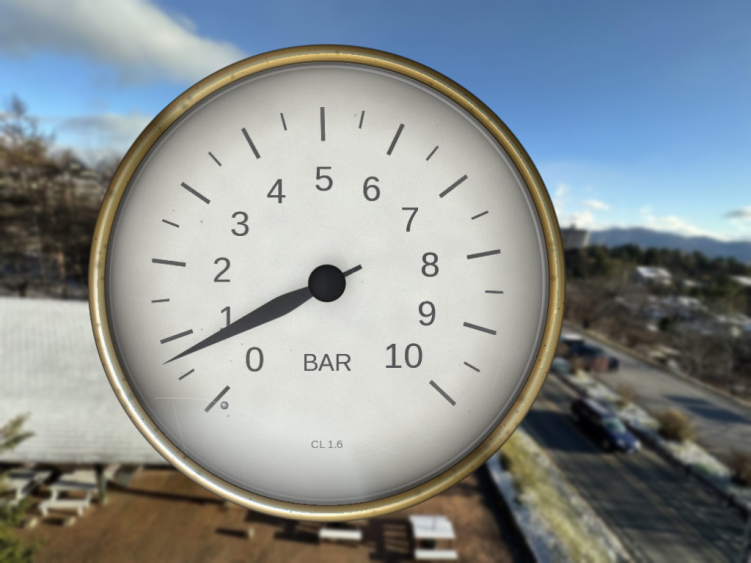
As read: **0.75** bar
